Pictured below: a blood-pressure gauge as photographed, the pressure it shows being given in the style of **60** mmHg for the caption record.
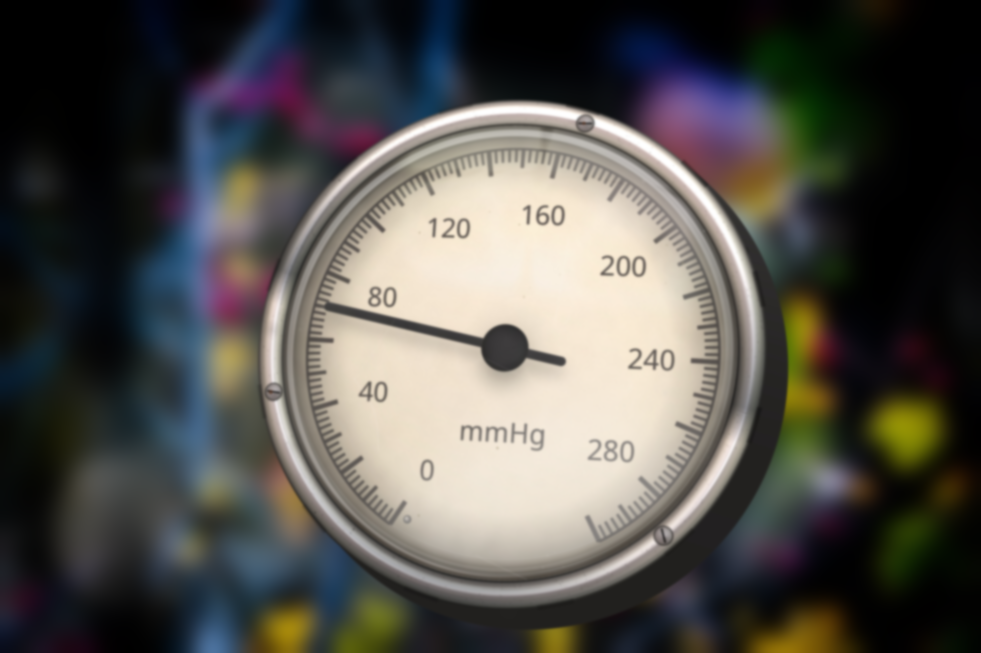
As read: **70** mmHg
